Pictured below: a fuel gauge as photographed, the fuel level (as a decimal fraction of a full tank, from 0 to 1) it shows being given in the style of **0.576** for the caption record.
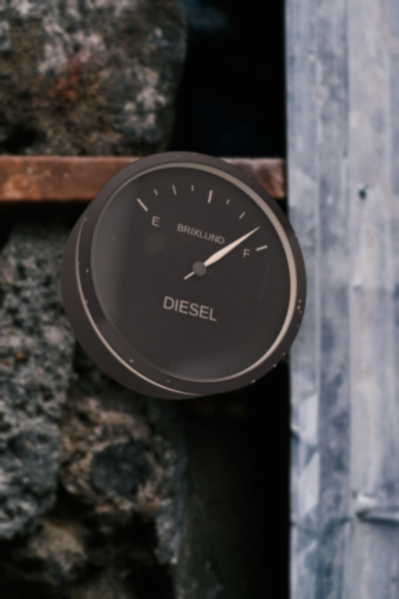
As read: **0.875**
